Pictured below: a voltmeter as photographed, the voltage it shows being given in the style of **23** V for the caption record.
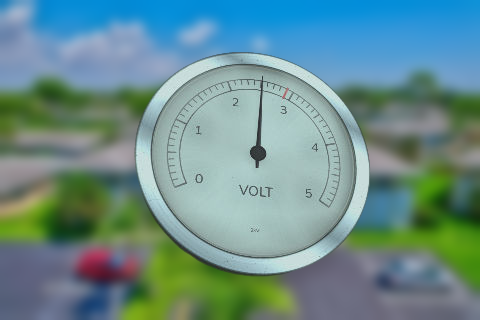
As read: **2.5** V
